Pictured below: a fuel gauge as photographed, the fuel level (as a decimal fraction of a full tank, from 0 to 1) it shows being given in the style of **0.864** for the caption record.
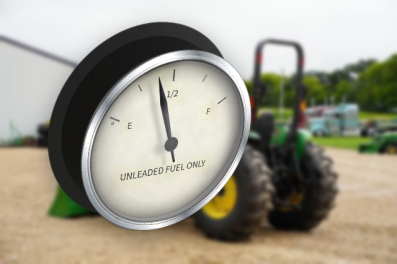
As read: **0.375**
